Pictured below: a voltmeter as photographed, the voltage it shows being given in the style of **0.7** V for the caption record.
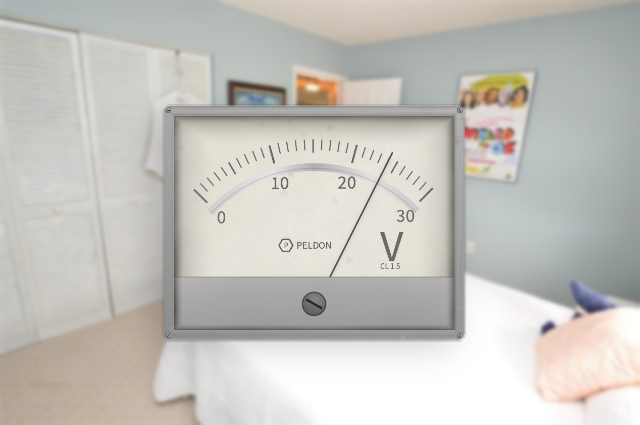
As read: **24** V
